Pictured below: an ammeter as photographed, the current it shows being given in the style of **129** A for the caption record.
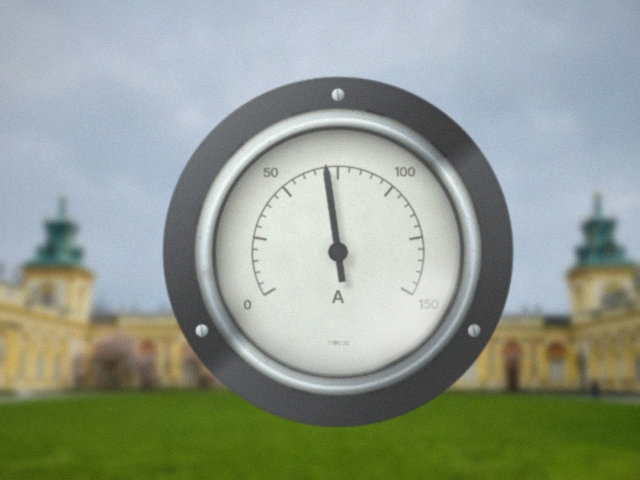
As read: **70** A
